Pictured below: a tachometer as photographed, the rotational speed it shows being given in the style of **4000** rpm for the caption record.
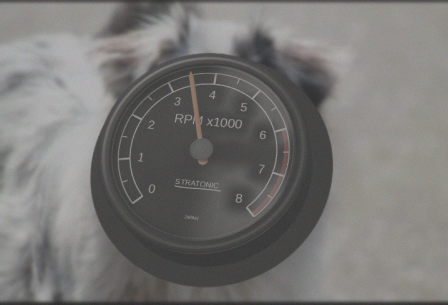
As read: **3500** rpm
